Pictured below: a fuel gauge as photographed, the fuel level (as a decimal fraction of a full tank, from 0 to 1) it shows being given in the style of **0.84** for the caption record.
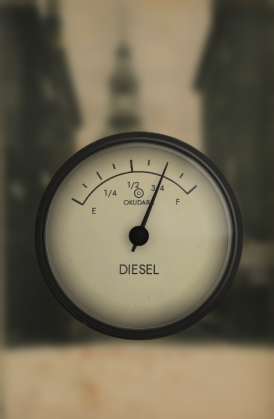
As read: **0.75**
